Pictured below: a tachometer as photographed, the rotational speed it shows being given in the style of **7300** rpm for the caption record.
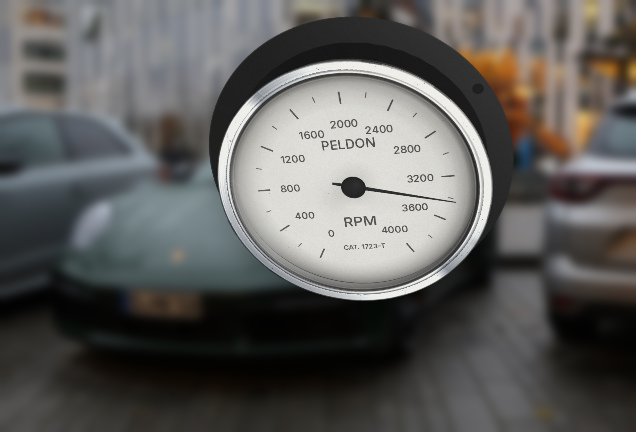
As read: **3400** rpm
